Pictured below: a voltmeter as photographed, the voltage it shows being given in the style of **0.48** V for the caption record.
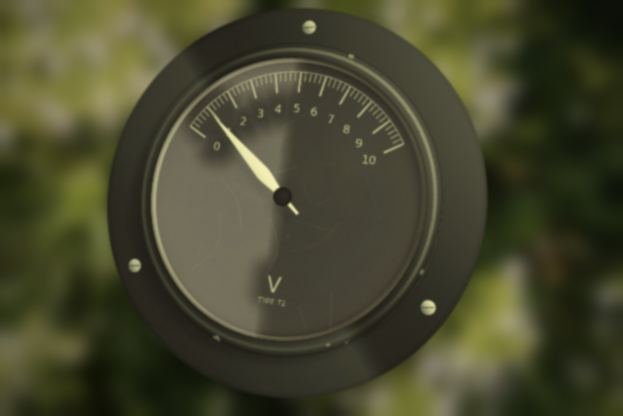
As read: **1** V
